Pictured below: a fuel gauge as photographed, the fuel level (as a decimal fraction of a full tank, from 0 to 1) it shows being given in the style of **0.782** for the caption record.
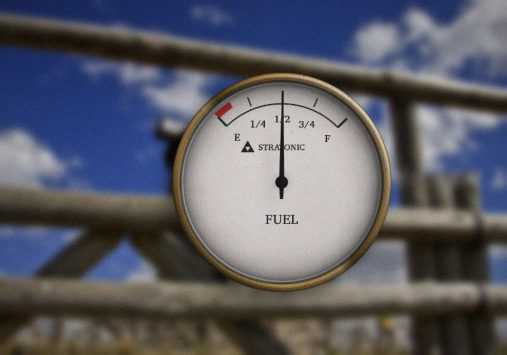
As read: **0.5**
